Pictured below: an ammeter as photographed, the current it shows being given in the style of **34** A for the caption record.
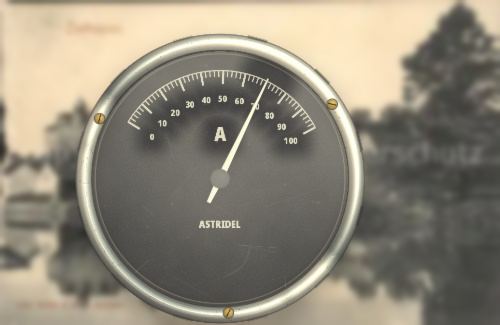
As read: **70** A
